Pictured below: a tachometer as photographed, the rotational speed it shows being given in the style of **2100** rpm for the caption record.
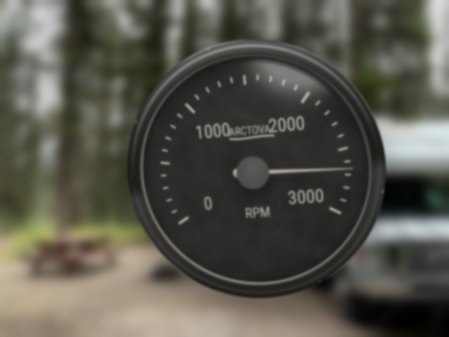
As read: **2650** rpm
